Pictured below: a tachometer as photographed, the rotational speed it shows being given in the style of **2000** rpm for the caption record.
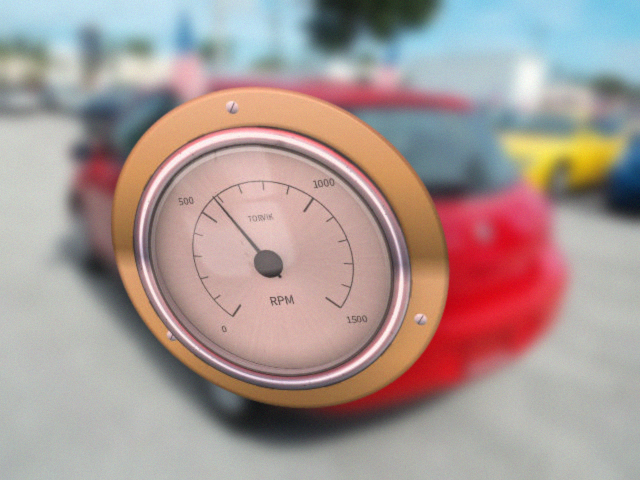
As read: **600** rpm
